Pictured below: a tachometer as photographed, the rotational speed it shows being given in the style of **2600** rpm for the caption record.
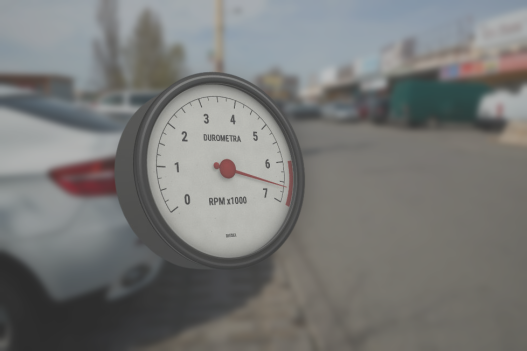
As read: **6625** rpm
